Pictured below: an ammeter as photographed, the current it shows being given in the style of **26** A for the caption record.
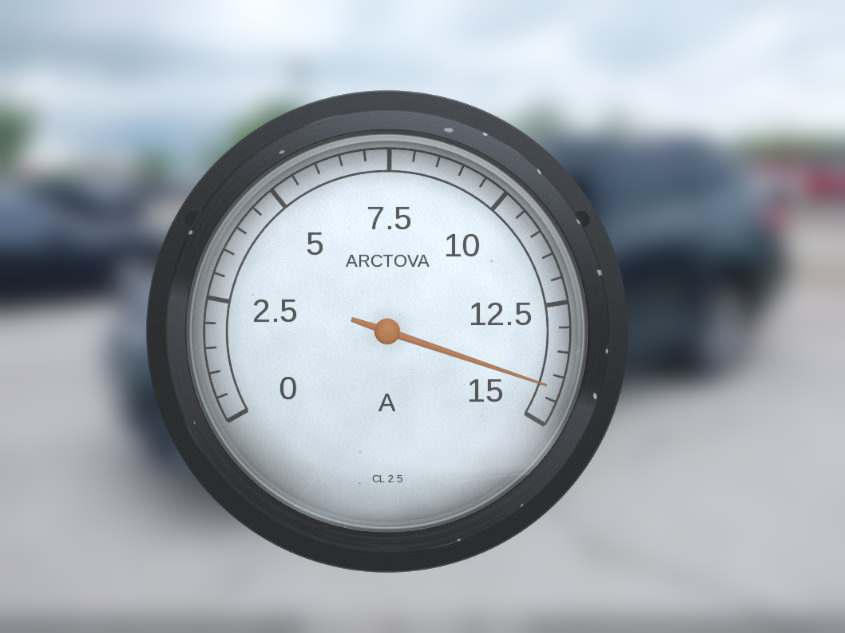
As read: **14.25** A
